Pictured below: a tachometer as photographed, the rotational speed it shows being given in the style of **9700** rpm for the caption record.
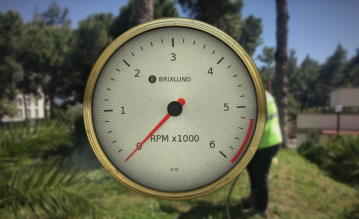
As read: **0** rpm
